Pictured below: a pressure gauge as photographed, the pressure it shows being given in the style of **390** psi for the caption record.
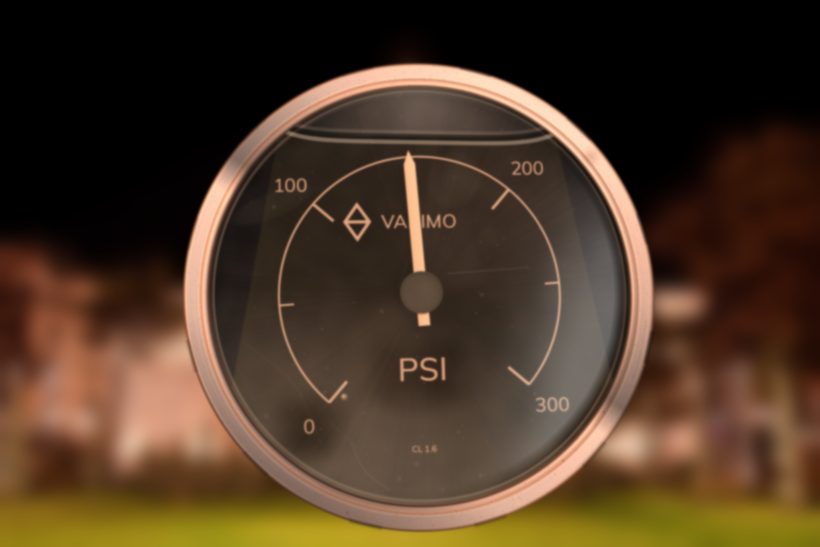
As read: **150** psi
